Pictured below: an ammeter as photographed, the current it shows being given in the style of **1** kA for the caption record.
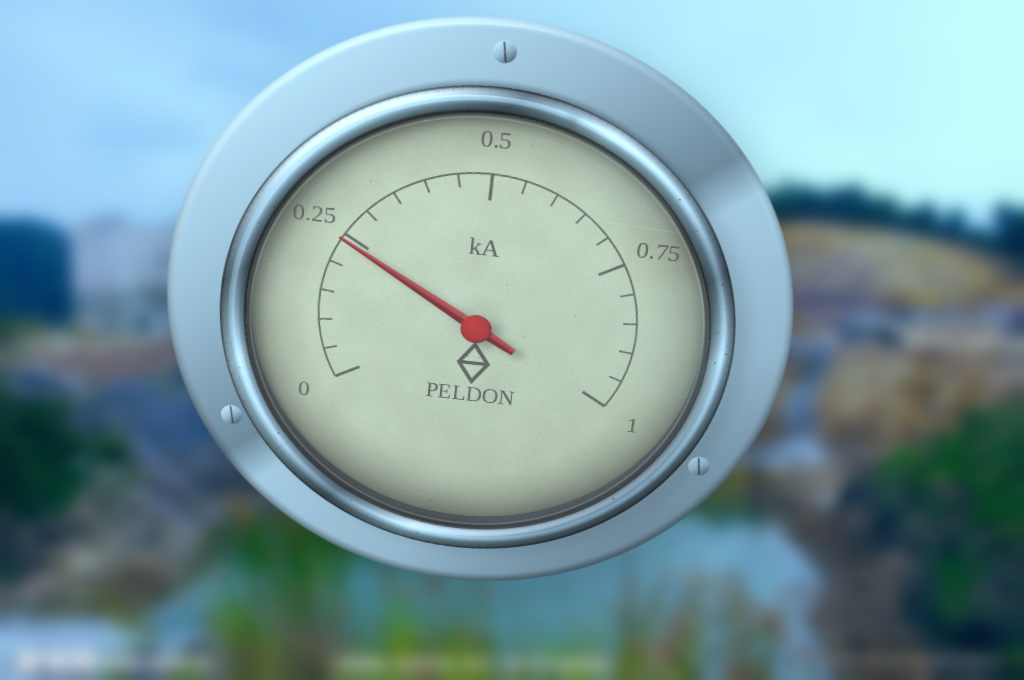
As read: **0.25** kA
